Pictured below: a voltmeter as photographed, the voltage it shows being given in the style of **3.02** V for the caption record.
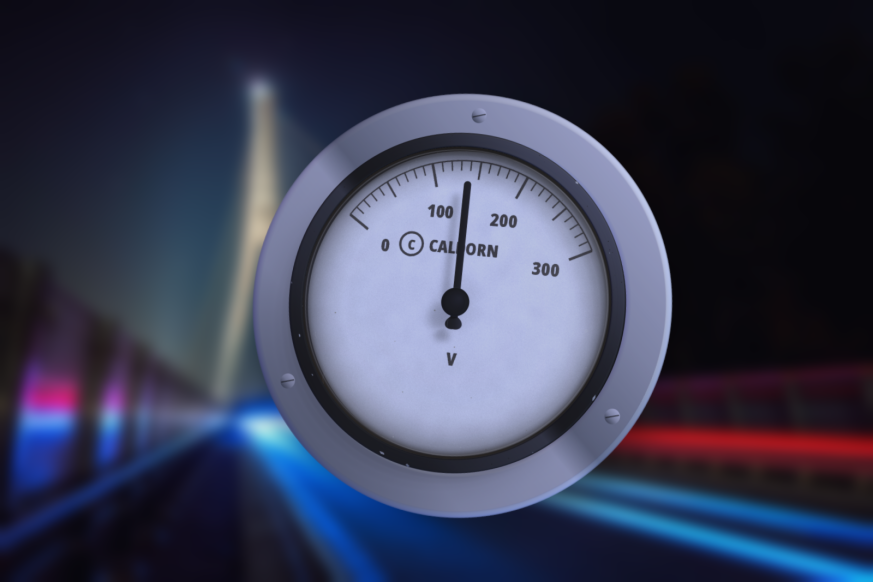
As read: **140** V
